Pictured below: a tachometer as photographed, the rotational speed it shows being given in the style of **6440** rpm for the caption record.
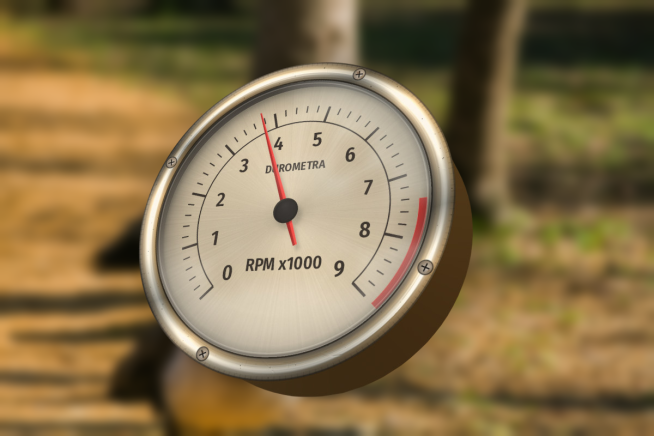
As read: **3800** rpm
